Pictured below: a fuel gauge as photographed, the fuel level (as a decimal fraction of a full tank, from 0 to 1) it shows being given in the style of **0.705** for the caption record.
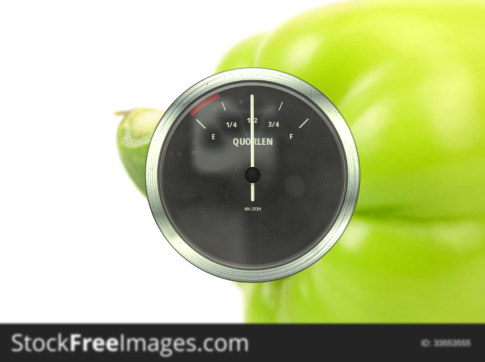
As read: **0.5**
